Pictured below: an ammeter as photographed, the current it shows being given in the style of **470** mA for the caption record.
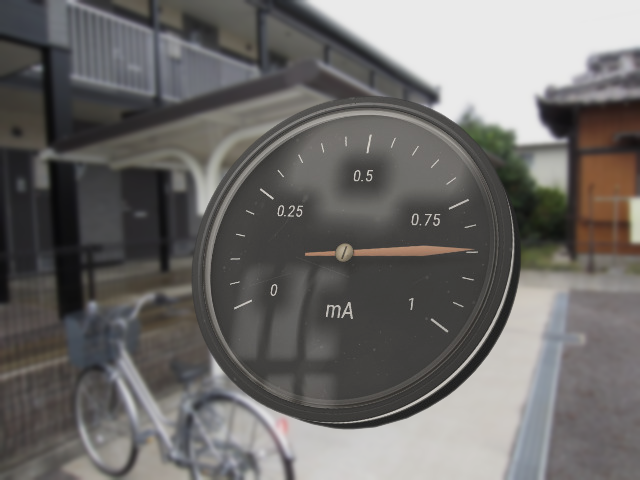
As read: **0.85** mA
